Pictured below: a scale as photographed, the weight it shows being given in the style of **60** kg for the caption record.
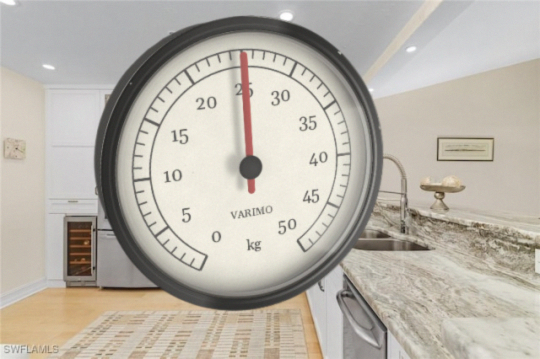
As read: **25** kg
